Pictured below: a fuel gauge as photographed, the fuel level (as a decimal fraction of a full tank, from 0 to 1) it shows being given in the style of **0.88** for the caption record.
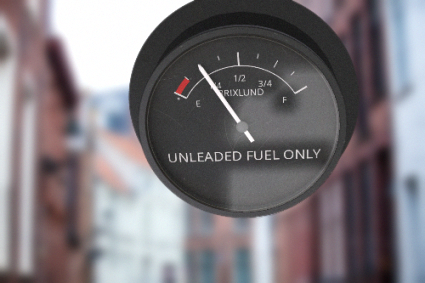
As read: **0.25**
